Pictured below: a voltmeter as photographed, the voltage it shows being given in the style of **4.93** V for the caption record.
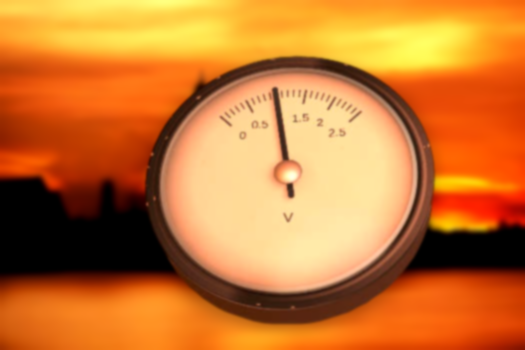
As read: **1** V
